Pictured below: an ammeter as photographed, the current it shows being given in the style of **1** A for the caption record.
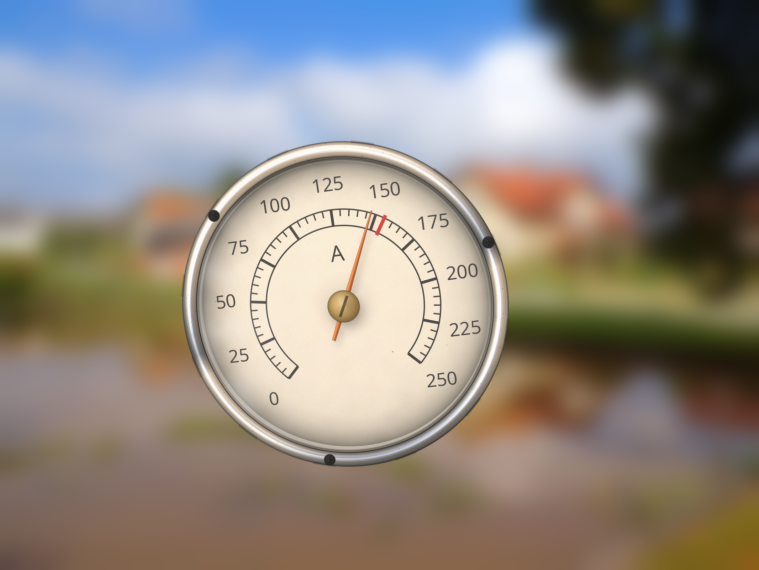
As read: **147.5** A
